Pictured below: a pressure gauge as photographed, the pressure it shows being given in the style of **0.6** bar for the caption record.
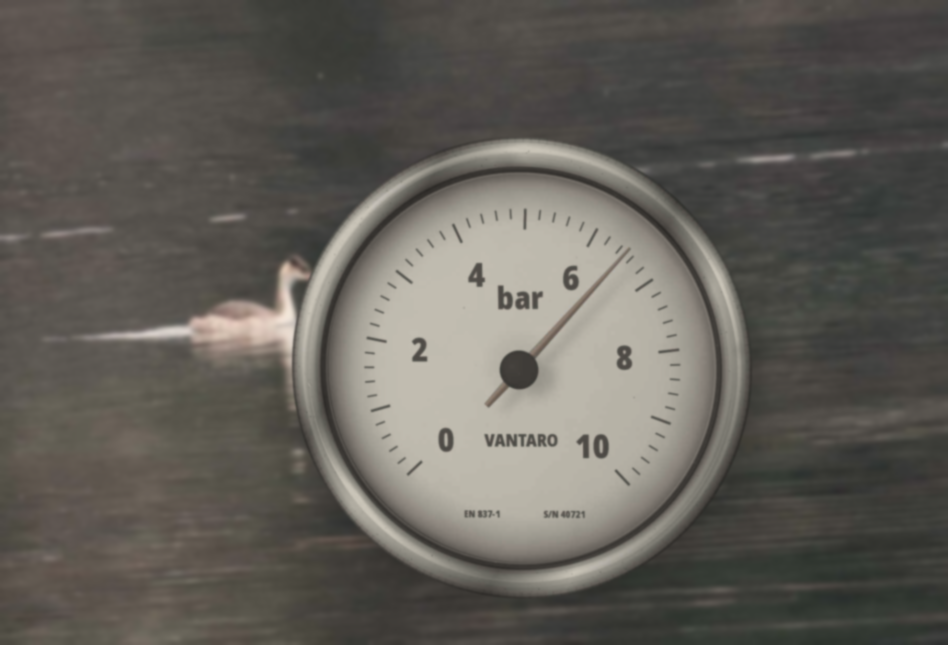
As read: **6.5** bar
